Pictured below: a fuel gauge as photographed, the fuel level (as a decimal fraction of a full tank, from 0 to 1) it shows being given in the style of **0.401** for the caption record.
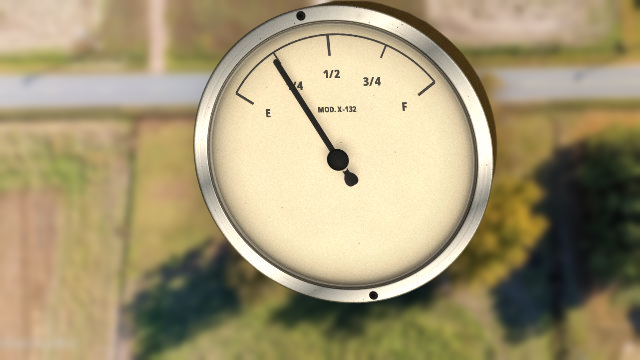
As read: **0.25**
